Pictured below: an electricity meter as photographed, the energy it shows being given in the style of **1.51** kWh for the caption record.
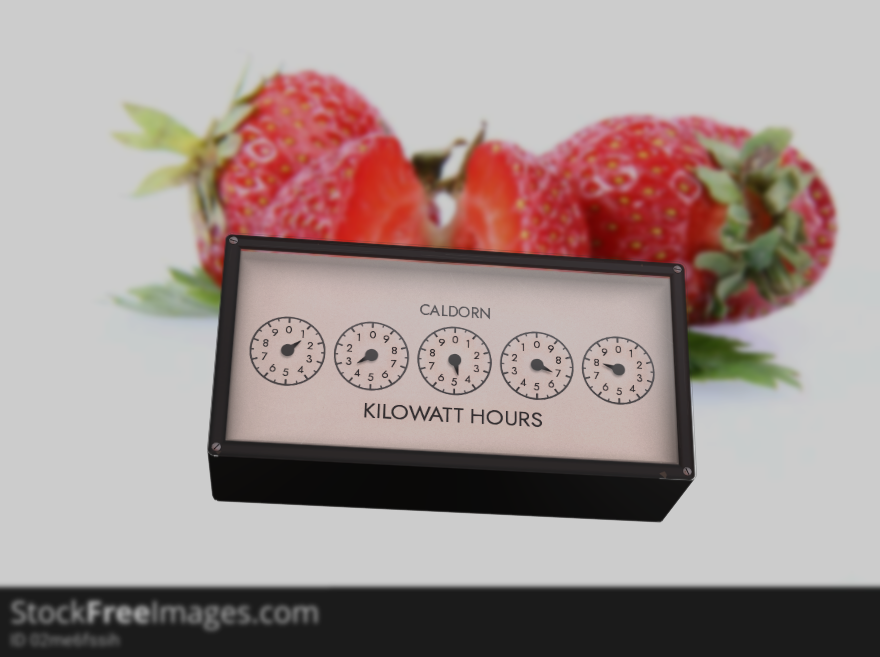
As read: **13468** kWh
